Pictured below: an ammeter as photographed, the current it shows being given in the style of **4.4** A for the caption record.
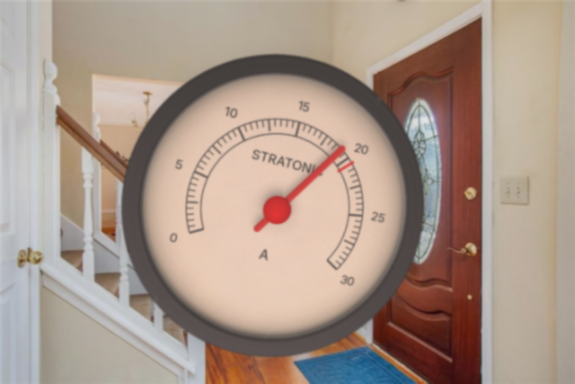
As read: **19** A
